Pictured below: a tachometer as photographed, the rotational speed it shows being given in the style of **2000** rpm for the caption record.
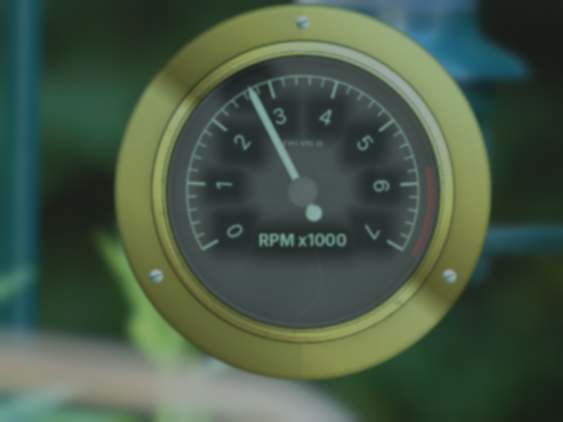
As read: **2700** rpm
